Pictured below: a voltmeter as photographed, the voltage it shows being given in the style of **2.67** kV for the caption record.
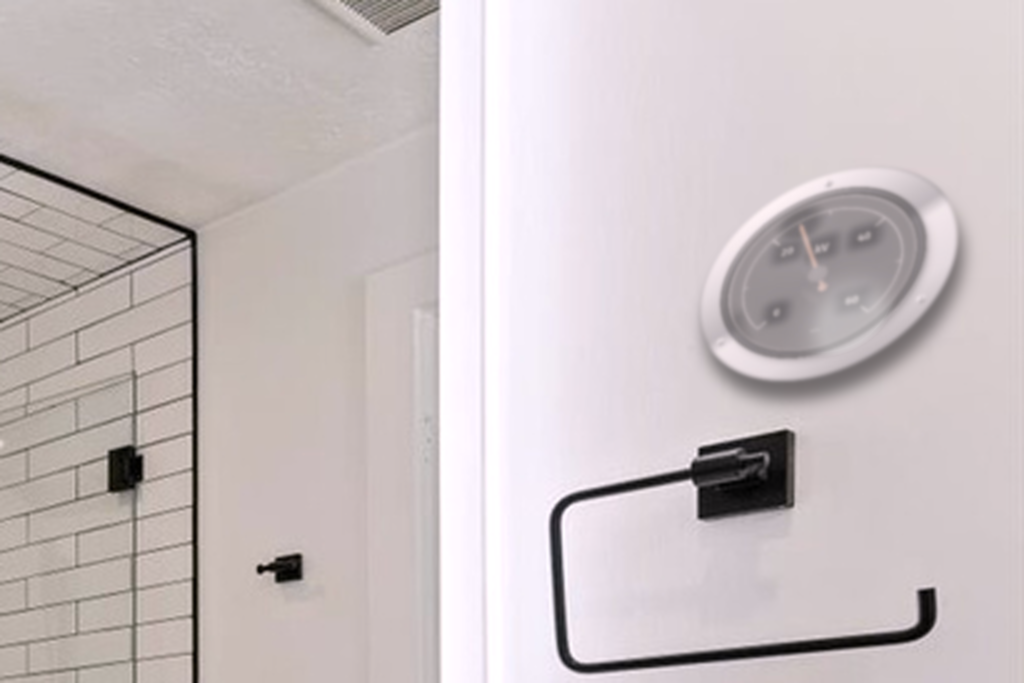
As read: **25** kV
